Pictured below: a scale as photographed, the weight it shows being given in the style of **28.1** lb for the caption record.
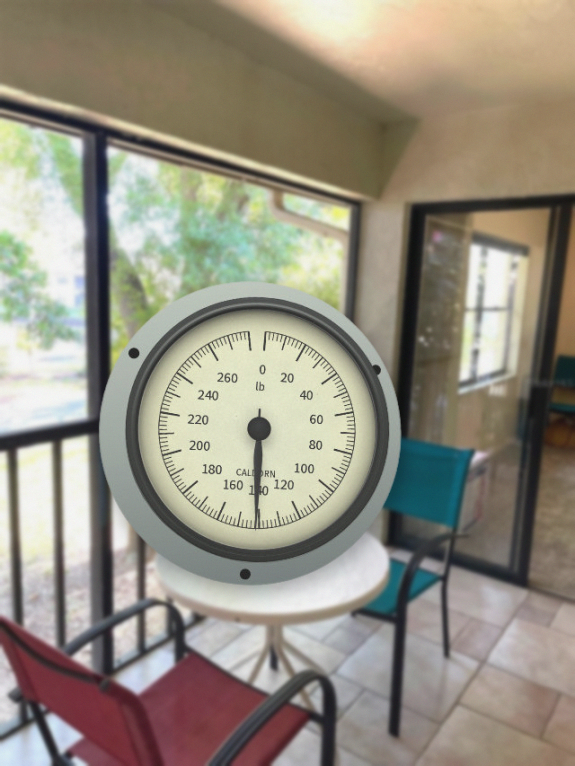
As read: **142** lb
